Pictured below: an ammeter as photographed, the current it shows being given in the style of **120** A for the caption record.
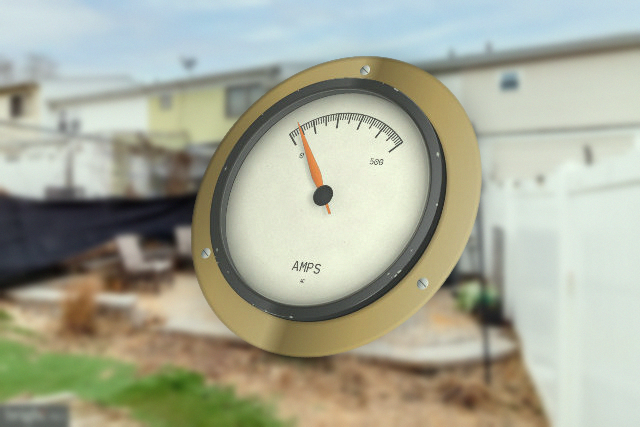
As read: **50** A
